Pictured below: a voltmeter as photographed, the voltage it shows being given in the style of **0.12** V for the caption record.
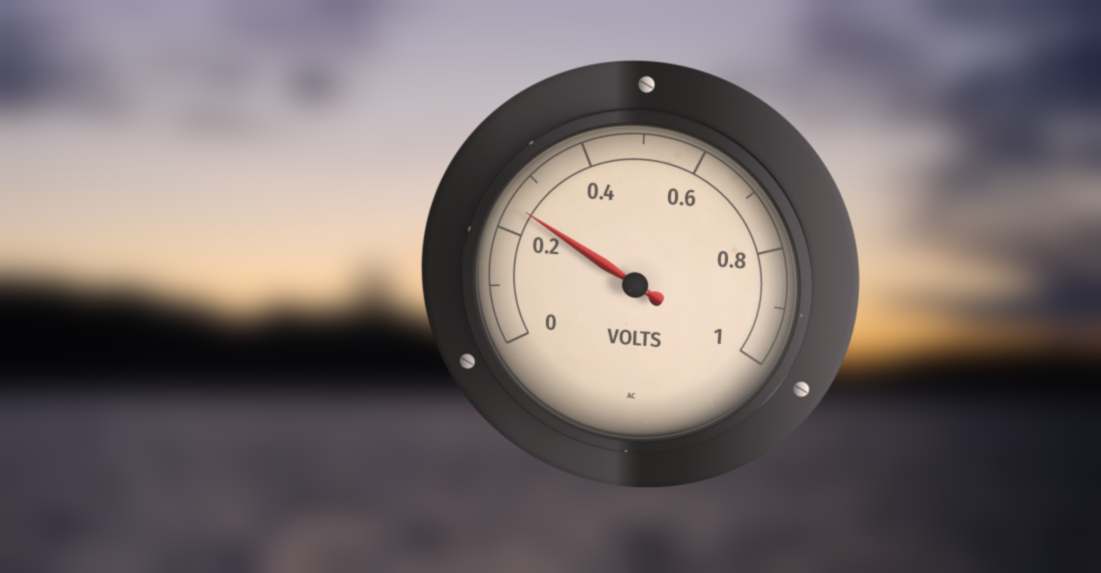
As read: **0.25** V
